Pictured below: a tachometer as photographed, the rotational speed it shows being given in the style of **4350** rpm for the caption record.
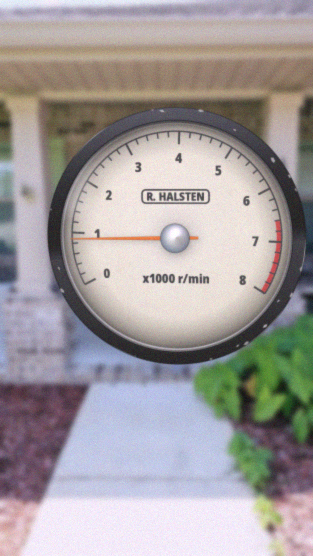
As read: **900** rpm
